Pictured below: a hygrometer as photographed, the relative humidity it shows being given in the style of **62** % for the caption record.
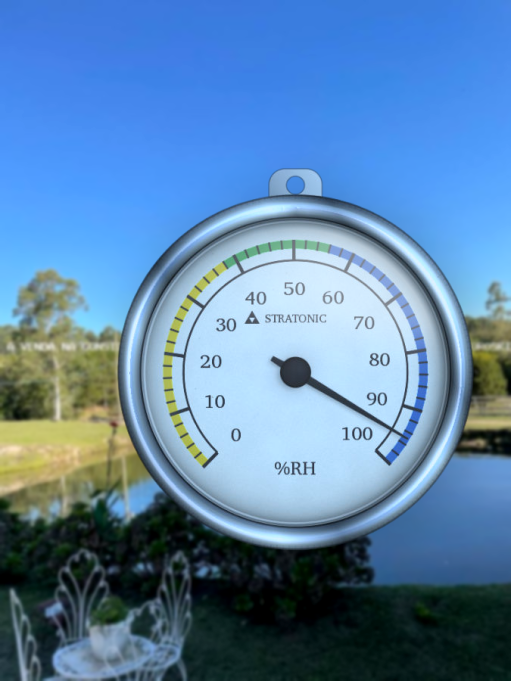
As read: **95** %
